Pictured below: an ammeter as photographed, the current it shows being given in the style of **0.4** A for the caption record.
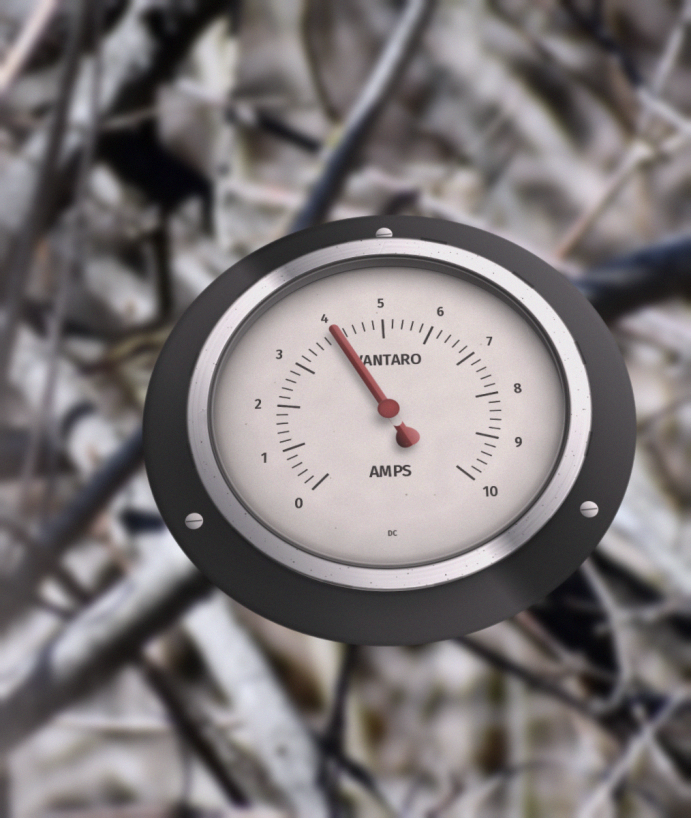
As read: **4** A
